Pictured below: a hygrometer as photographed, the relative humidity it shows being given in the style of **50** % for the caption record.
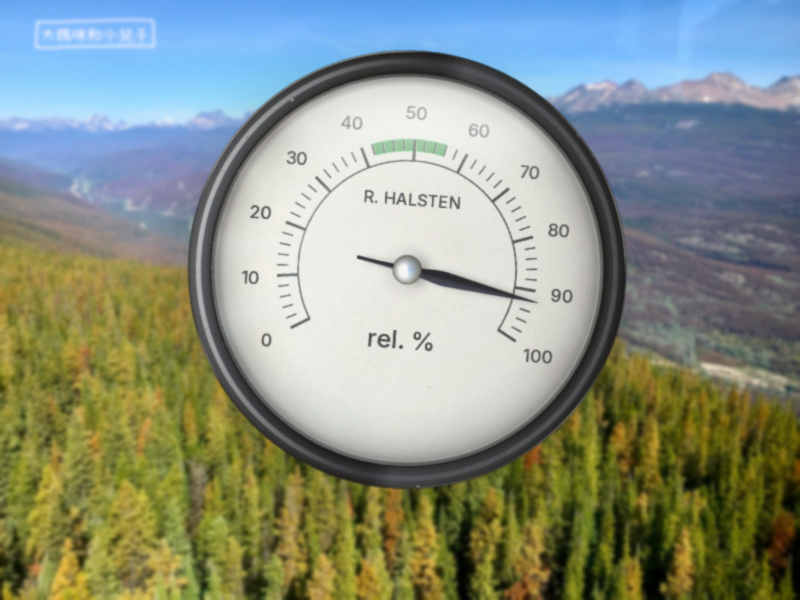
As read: **92** %
